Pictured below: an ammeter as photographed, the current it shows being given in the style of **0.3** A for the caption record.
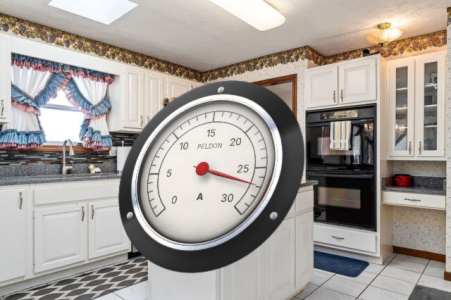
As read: **27** A
